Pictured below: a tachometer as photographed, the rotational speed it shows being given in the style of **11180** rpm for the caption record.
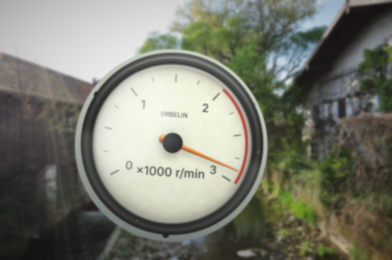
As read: **2875** rpm
